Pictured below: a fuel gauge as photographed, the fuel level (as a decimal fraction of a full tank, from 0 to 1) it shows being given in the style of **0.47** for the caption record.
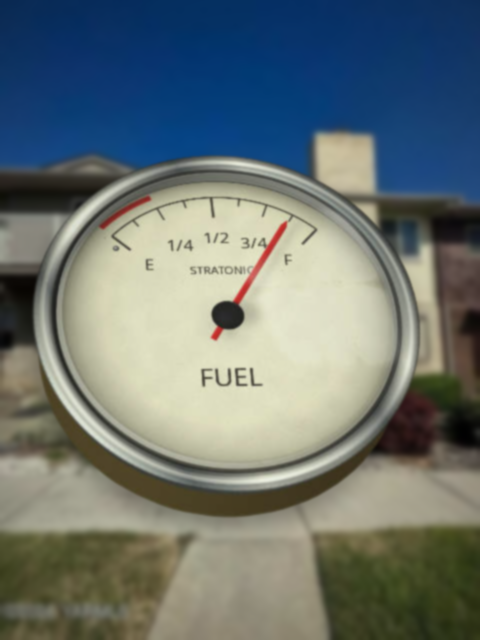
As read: **0.875**
